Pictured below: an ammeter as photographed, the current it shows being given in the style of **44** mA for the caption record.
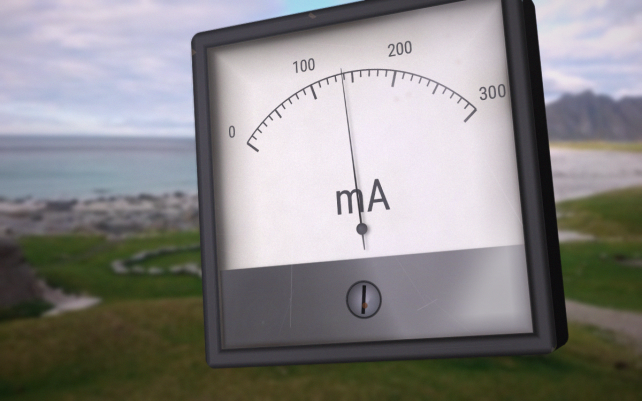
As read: **140** mA
